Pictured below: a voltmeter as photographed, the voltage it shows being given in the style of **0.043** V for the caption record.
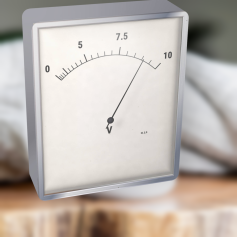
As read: **9** V
